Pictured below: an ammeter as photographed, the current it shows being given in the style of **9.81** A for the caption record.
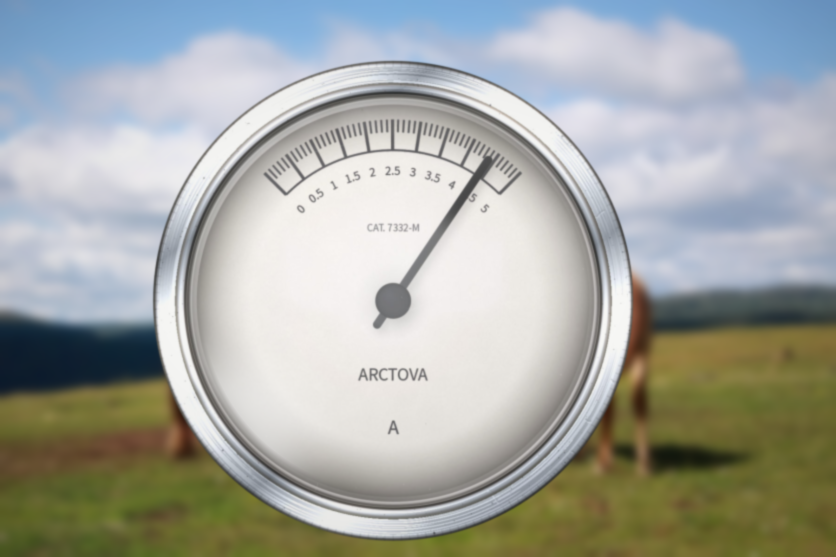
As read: **4.4** A
